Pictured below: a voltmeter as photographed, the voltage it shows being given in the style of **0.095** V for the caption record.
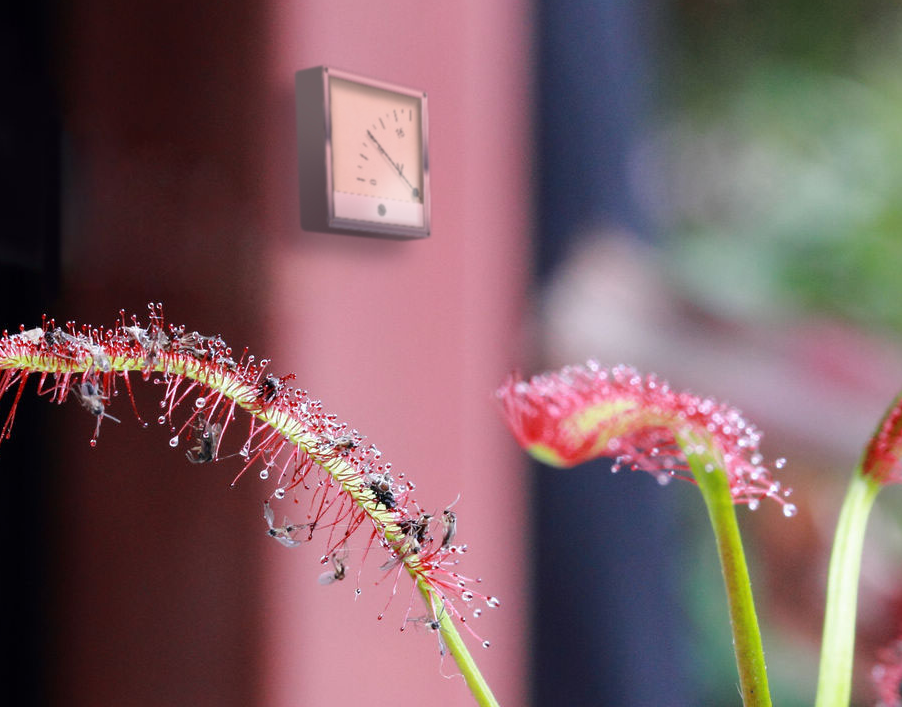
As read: **8** V
